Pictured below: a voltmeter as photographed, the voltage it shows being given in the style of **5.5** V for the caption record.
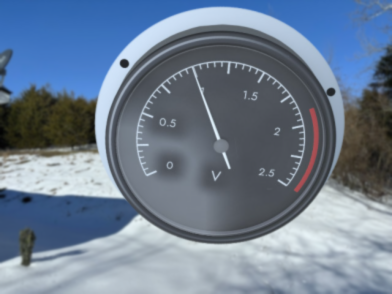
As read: **1** V
